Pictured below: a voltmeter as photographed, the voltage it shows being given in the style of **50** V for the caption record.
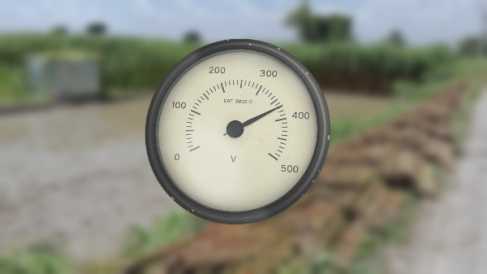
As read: **370** V
